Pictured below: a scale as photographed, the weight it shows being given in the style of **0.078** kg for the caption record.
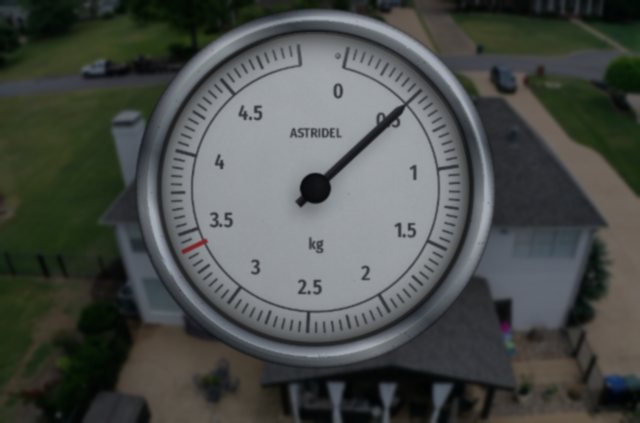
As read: **0.5** kg
